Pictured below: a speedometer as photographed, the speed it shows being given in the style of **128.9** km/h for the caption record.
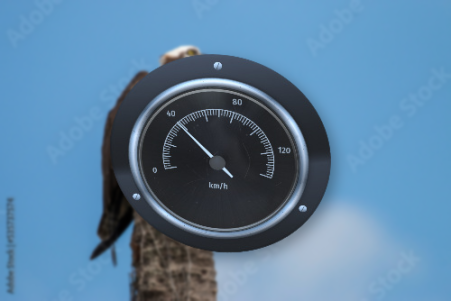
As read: **40** km/h
